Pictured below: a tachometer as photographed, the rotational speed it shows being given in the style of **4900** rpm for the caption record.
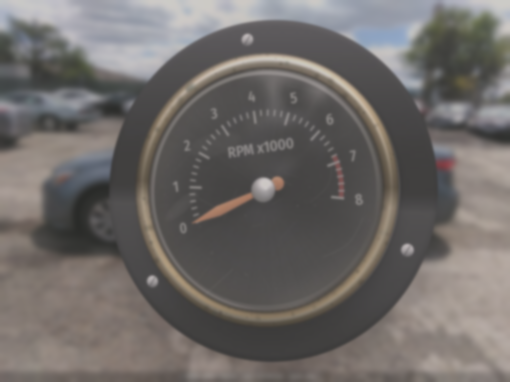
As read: **0** rpm
